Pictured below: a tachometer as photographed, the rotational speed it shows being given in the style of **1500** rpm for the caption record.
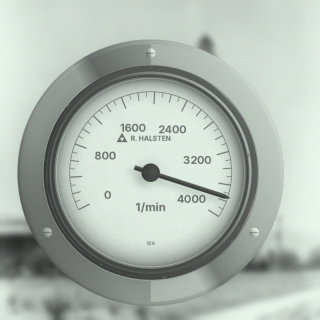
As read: **3750** rpm
